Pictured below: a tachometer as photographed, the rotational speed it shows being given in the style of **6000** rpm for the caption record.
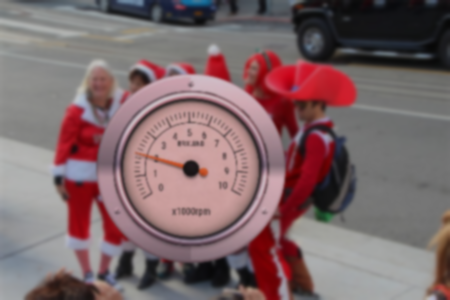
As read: **2000** rpm
